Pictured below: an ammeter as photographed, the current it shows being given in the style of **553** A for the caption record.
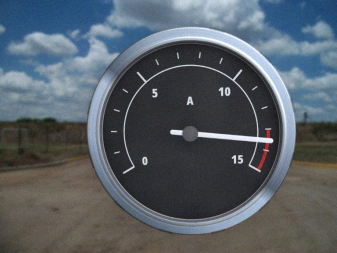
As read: **13.5** A
